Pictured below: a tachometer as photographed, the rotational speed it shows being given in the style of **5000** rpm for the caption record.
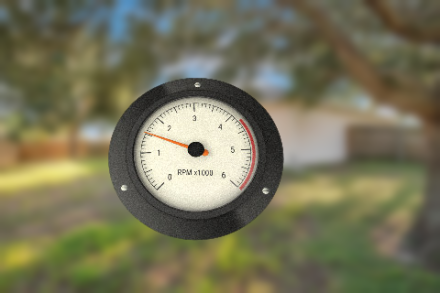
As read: **1500** rpm
